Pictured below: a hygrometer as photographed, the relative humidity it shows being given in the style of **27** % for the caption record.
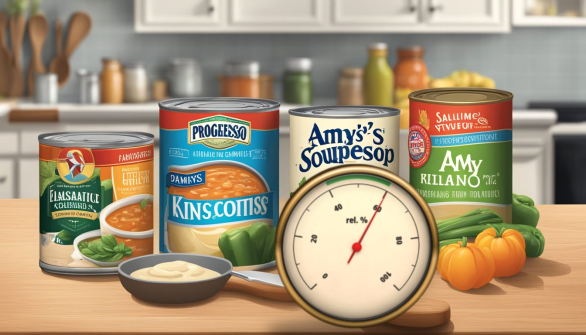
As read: **60** %
